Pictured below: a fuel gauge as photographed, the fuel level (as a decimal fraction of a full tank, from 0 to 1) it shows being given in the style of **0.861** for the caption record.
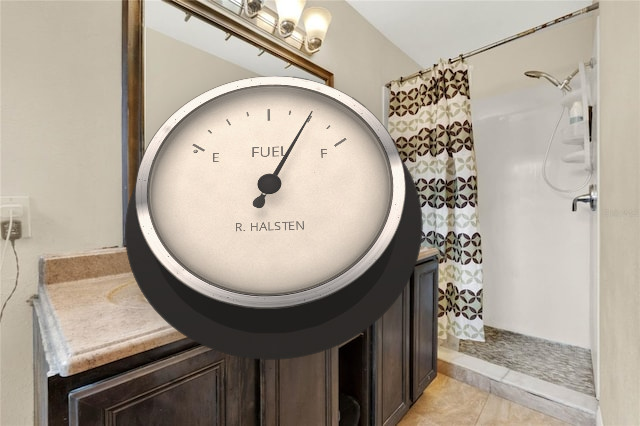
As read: **0.75**
